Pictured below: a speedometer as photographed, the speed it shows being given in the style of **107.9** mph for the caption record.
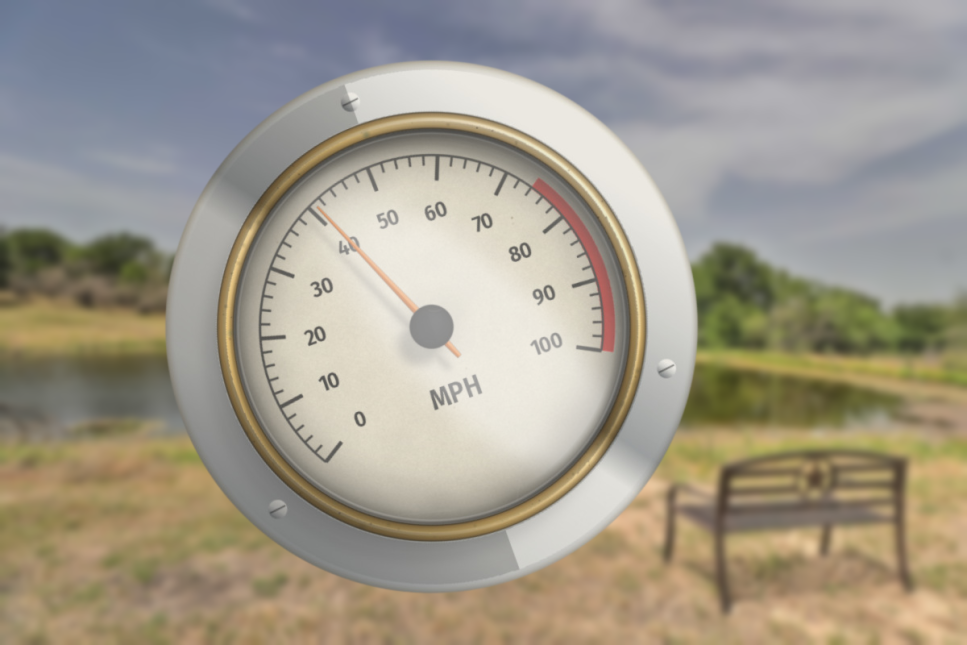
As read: **41** mph
